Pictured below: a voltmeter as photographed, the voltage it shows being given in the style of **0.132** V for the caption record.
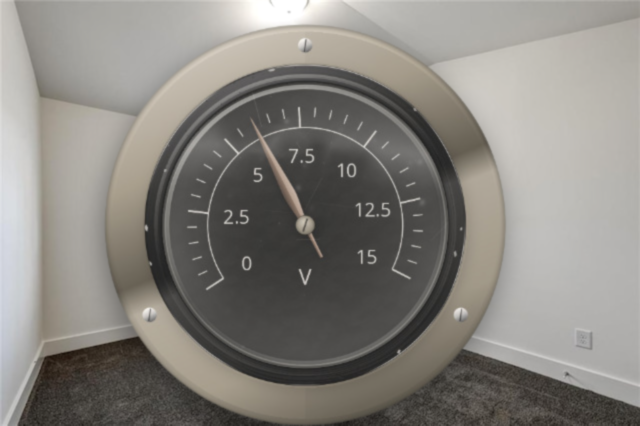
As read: **6** V
